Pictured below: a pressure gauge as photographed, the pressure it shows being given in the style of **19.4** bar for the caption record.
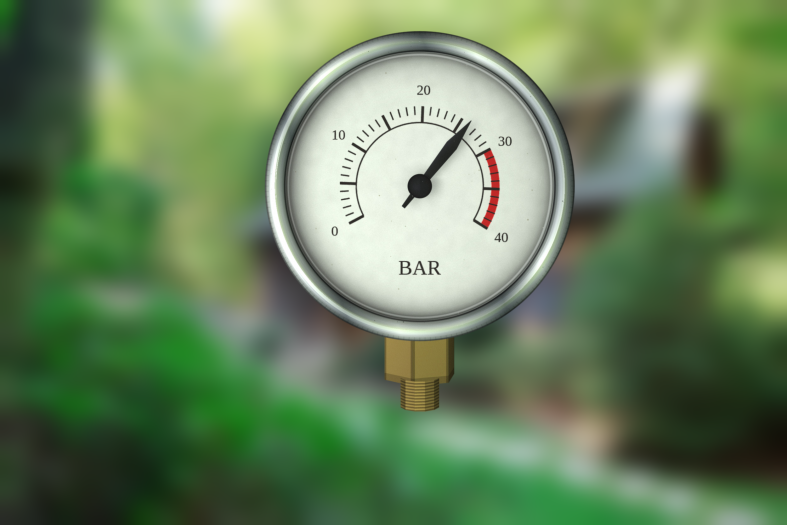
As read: **26** bar
